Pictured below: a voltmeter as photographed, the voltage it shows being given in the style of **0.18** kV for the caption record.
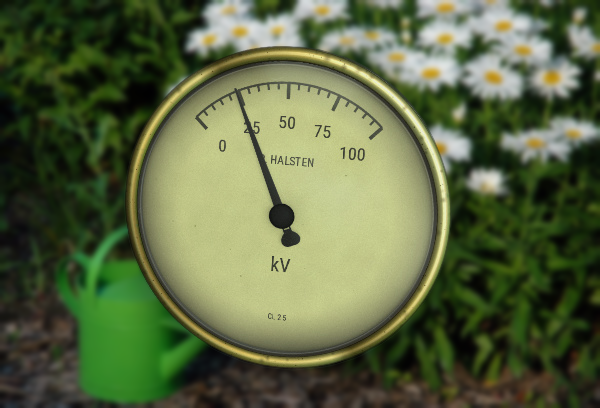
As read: **25** kV
